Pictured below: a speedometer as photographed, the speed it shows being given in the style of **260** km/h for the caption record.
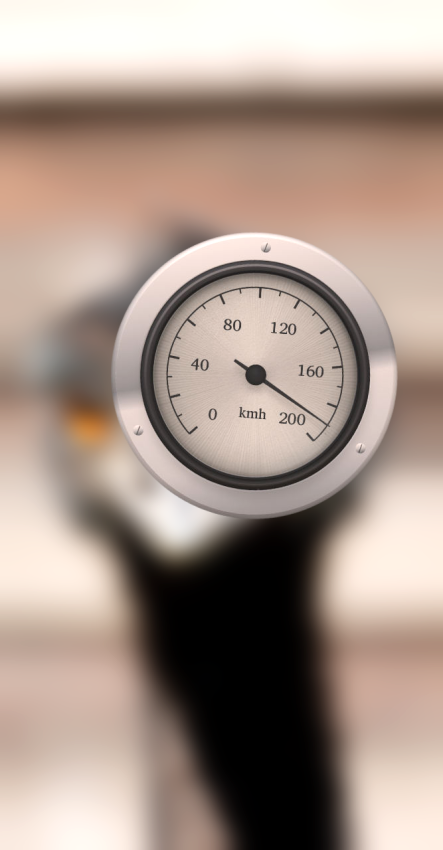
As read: **190** km/h
